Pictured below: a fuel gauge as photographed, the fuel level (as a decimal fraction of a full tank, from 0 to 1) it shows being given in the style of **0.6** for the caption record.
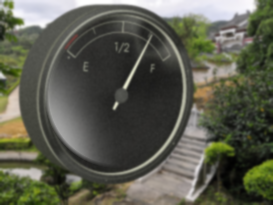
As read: **0.75**
